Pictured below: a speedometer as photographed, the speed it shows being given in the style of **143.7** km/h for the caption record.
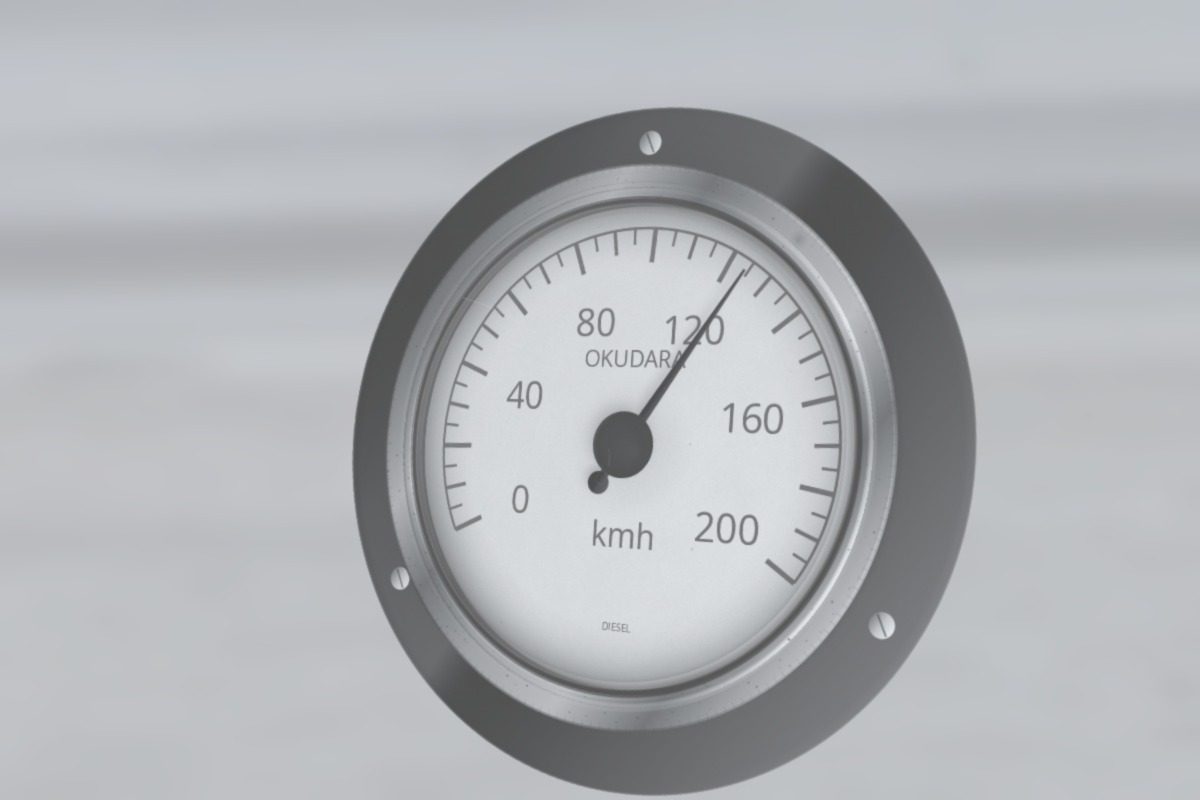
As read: **125** km/h
